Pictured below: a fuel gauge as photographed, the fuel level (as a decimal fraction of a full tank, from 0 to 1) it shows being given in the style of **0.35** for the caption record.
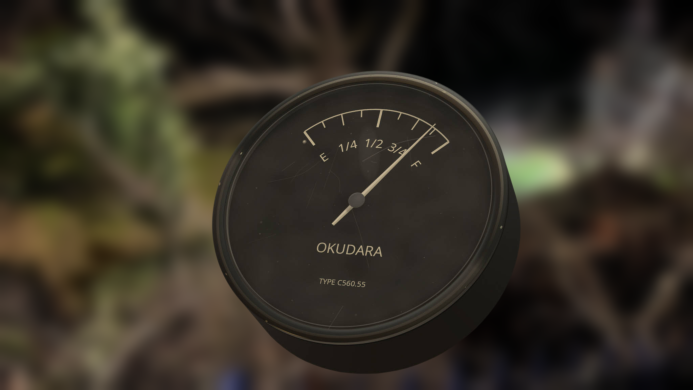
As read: **0.875**
